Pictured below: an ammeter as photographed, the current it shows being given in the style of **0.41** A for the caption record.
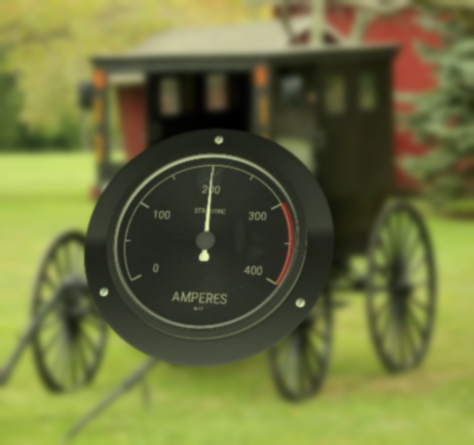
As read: **200** A
